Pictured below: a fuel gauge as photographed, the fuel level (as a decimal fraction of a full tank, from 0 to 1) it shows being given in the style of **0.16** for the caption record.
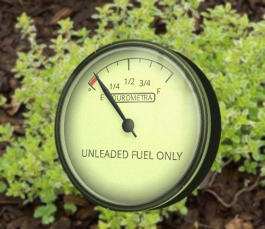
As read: **0.125**
